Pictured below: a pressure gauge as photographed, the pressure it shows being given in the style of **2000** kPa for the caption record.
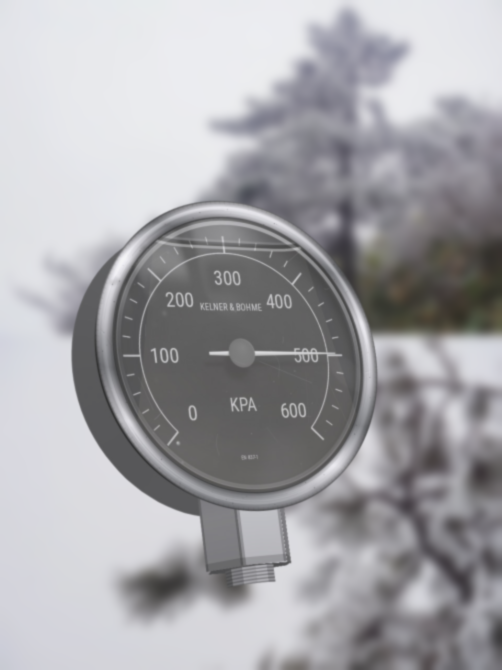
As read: **500** kPa
